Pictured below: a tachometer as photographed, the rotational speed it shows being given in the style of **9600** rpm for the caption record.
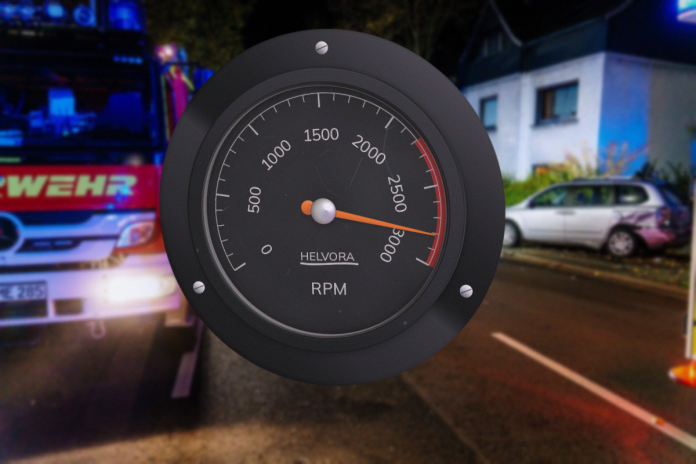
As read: **2800** rpm
